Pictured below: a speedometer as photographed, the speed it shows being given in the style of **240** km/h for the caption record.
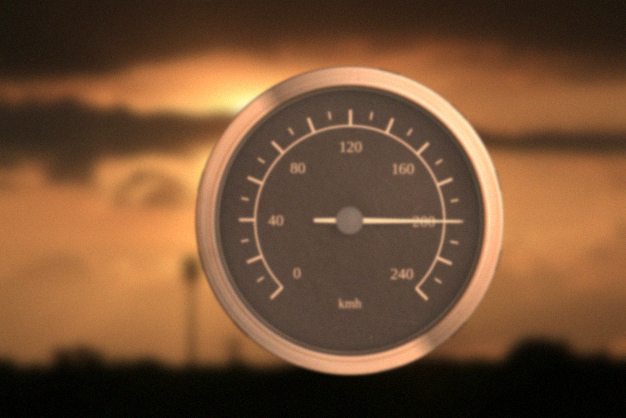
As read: **200** km/h
